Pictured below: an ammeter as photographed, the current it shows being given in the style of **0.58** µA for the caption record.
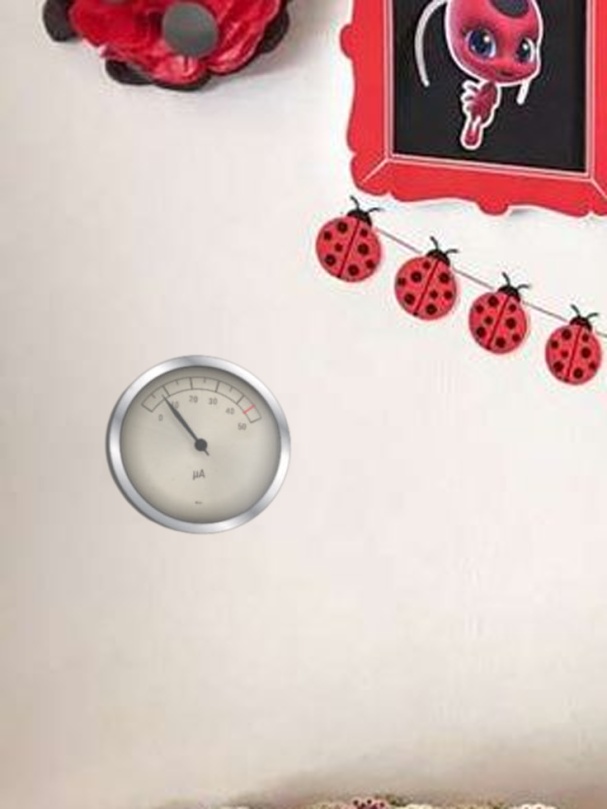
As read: **7.5** µA
